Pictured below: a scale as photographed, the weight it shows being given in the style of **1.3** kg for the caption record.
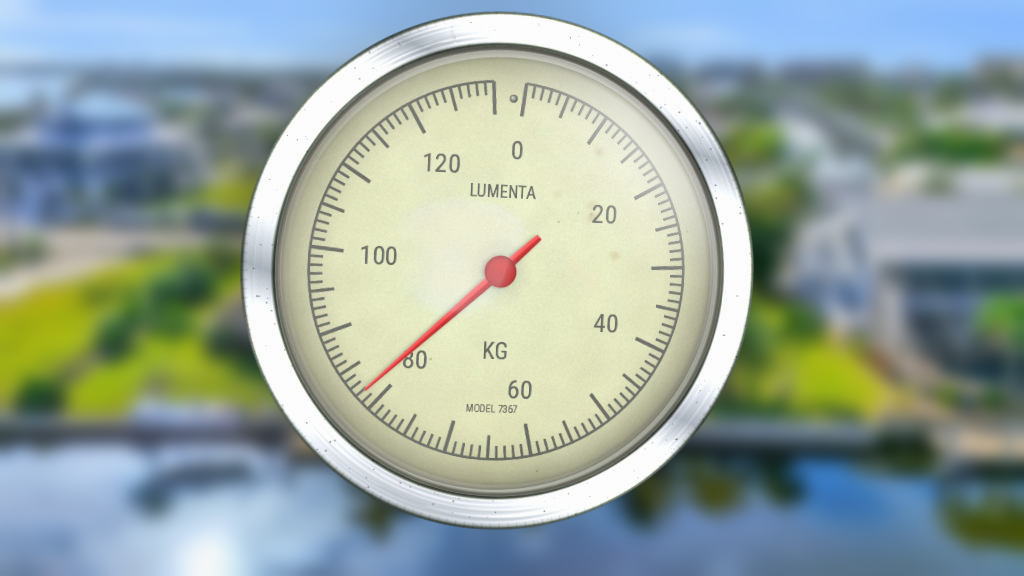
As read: **82** kg
